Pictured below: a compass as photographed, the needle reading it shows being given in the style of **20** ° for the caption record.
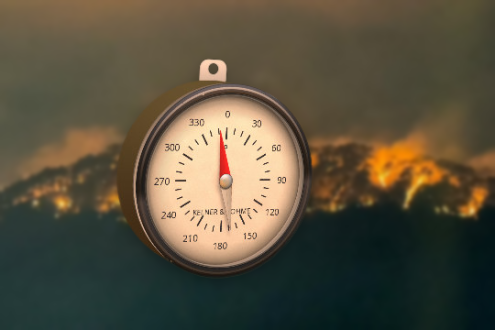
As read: **350** °
